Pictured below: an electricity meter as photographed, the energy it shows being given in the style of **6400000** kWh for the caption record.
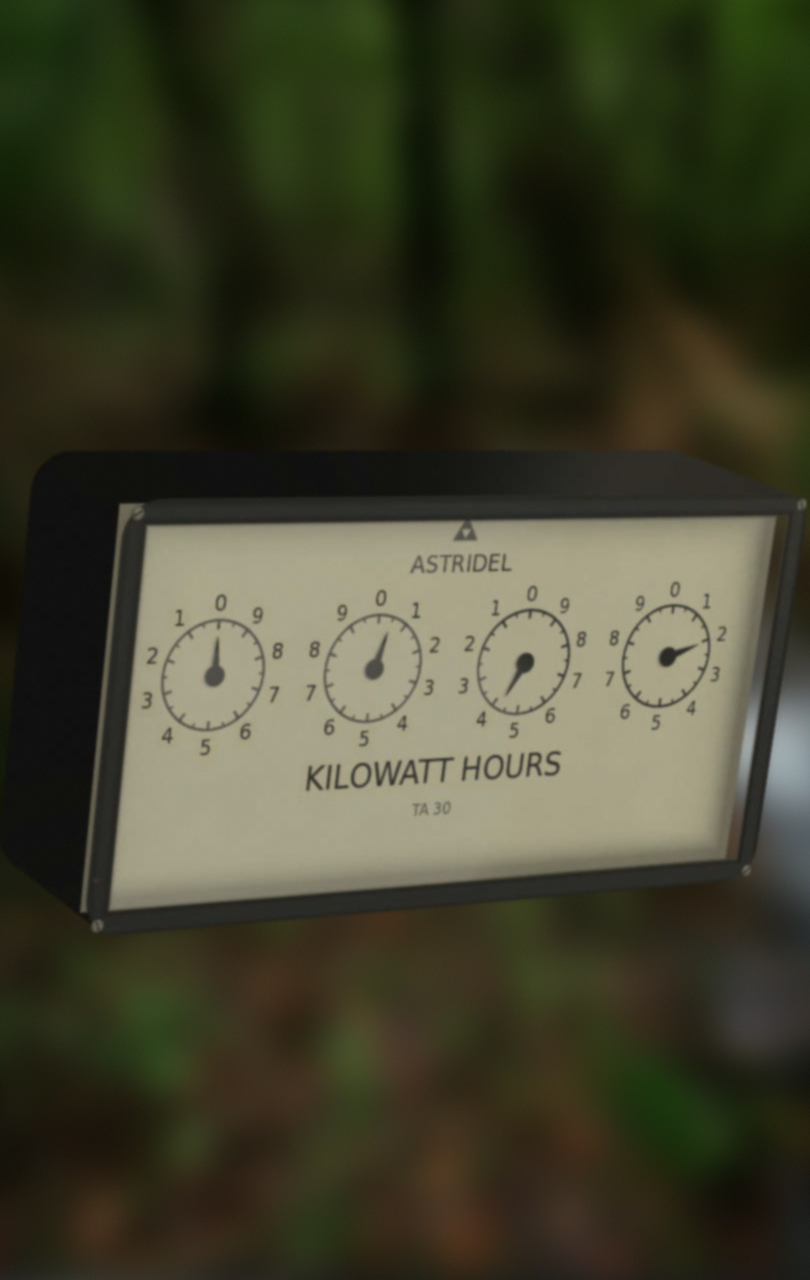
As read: **42** kWh
